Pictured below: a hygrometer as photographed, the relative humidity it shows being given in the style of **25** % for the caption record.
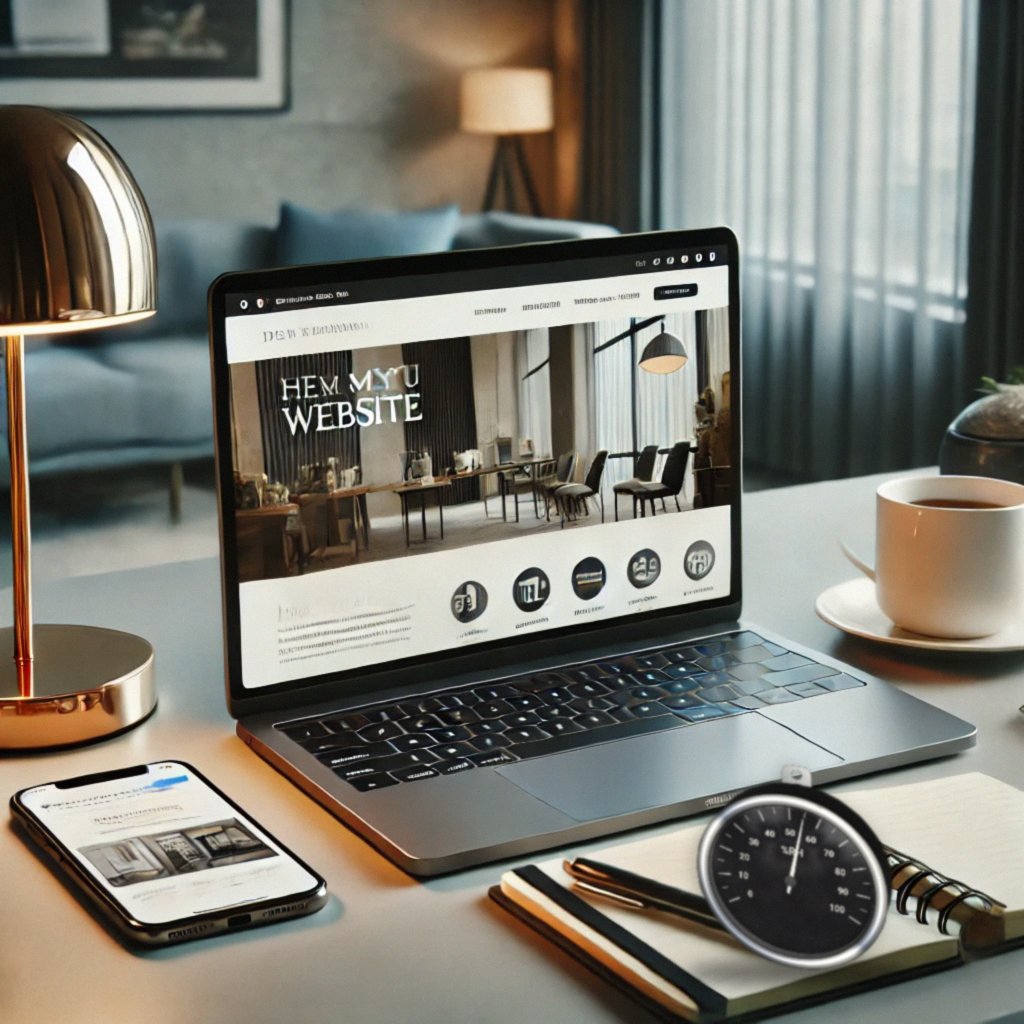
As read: **55** %
